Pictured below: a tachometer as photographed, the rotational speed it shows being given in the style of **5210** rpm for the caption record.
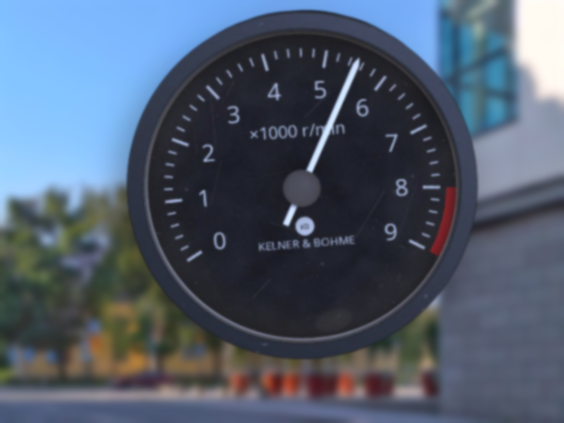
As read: **5500** rpm
